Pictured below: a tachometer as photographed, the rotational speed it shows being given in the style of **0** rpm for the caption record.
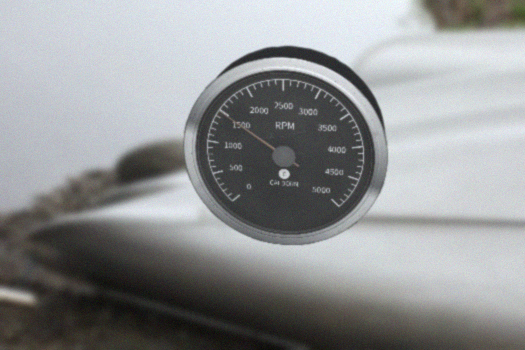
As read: **1500** rpm
